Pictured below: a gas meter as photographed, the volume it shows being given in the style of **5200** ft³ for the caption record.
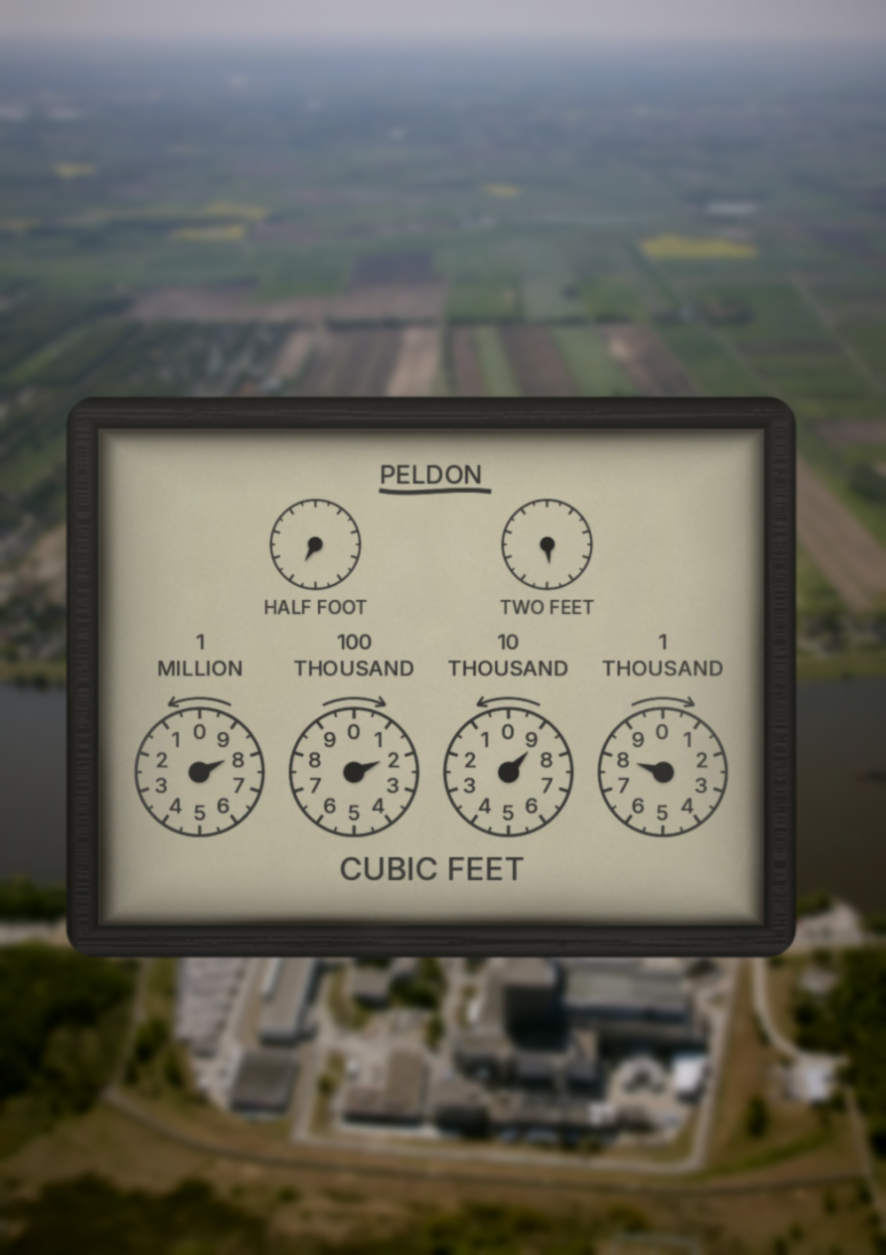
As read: **818800** ft³
